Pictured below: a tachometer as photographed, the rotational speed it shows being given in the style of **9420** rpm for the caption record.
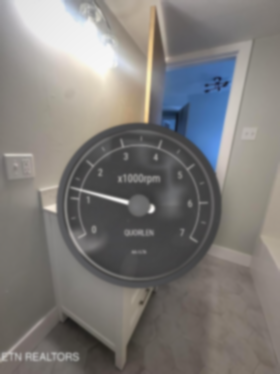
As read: **1250** rpm
